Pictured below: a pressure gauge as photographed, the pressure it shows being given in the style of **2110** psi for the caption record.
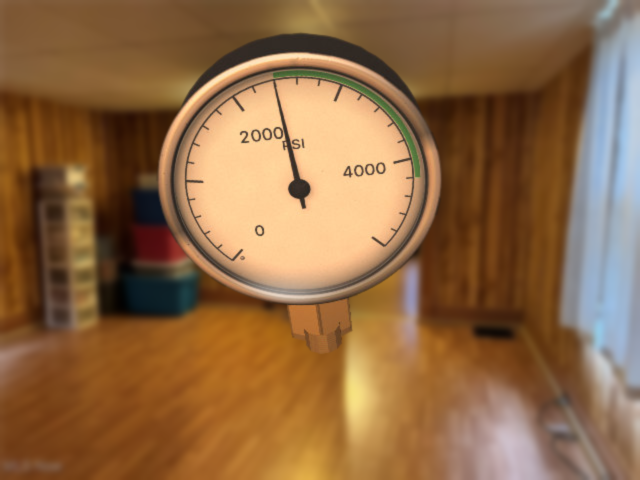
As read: **2400** psi
